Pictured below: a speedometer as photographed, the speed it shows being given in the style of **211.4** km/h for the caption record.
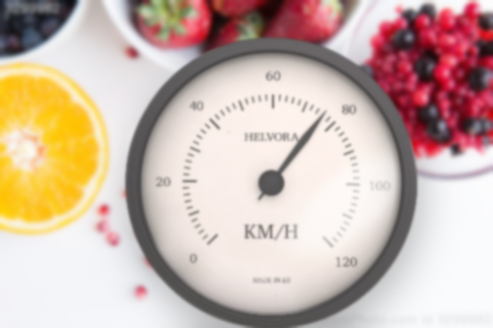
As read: **76** km/h
